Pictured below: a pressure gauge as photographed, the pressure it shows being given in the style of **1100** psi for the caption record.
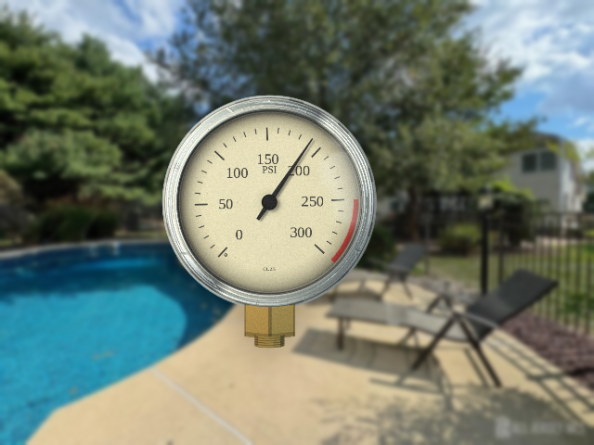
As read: **190** psi
